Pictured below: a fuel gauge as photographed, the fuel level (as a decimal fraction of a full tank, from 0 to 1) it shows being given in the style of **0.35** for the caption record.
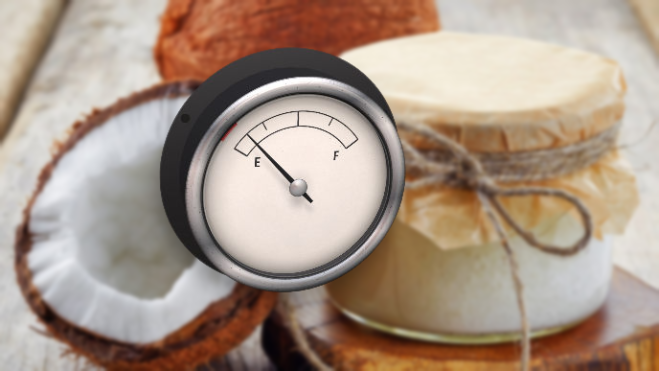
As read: **0.125**
